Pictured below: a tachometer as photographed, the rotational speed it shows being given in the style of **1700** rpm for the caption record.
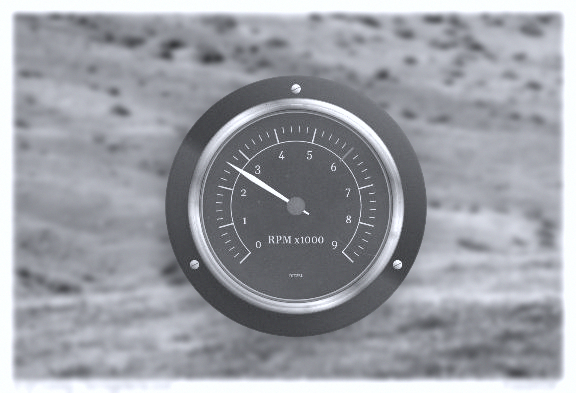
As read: **2600** rpm
